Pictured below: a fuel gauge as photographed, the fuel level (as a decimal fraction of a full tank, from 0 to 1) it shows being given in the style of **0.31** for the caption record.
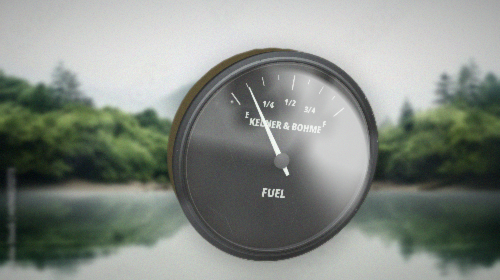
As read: **0.125**
